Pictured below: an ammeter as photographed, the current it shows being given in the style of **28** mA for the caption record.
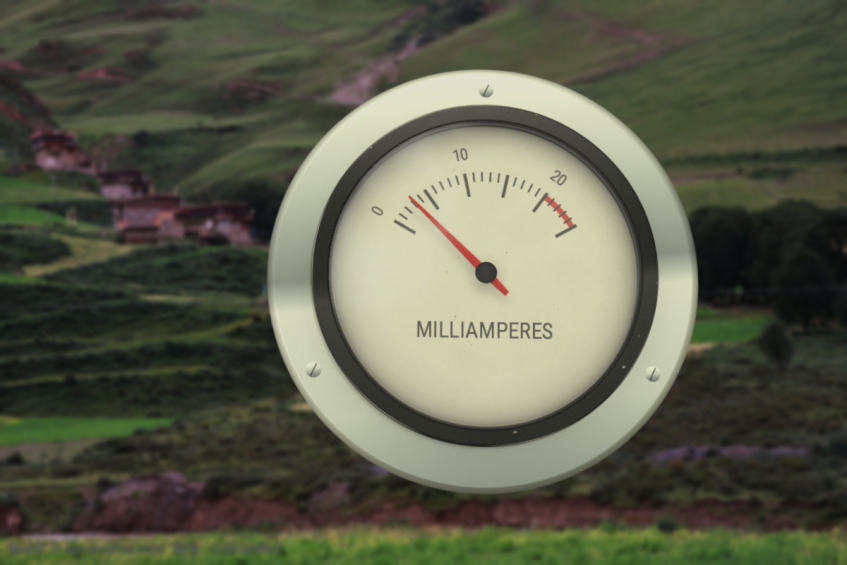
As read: **3** mA
